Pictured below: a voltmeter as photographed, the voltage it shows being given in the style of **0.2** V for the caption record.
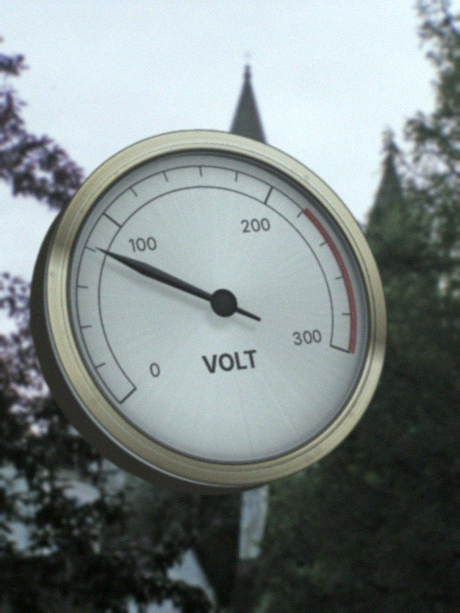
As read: **80** V
